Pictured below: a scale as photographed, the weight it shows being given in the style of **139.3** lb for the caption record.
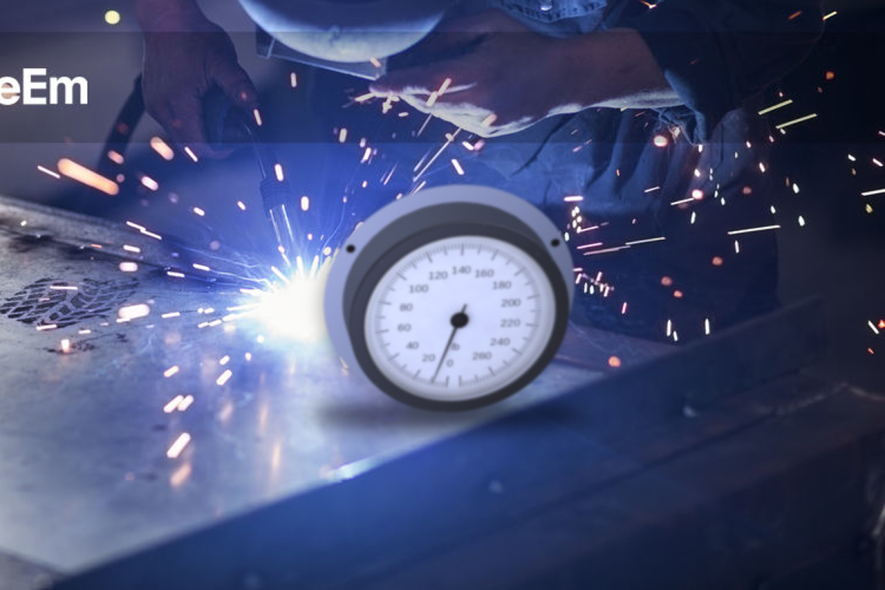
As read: **10** lb
